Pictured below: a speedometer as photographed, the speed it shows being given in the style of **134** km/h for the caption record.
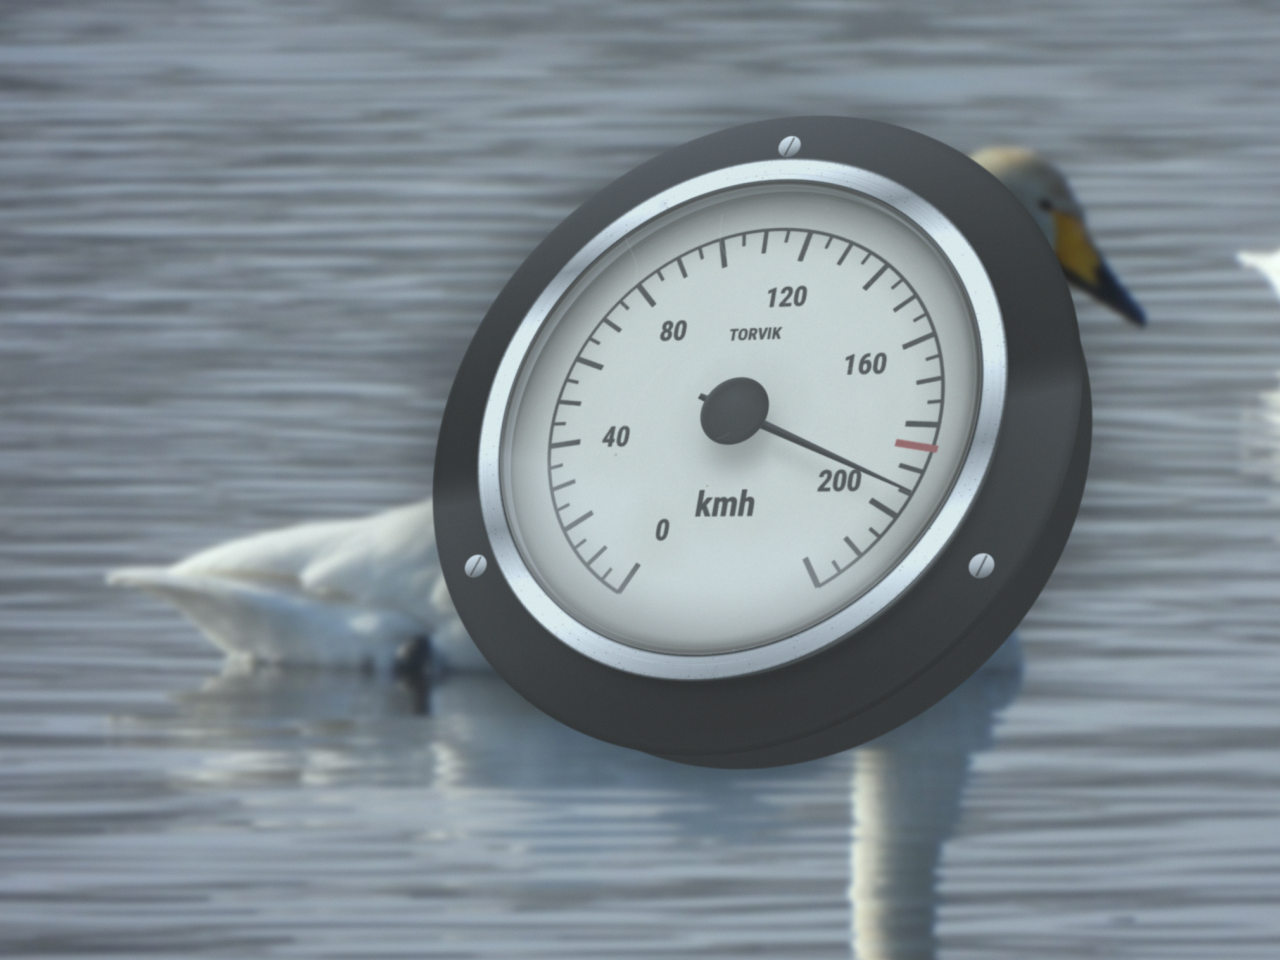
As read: **195** km/h
